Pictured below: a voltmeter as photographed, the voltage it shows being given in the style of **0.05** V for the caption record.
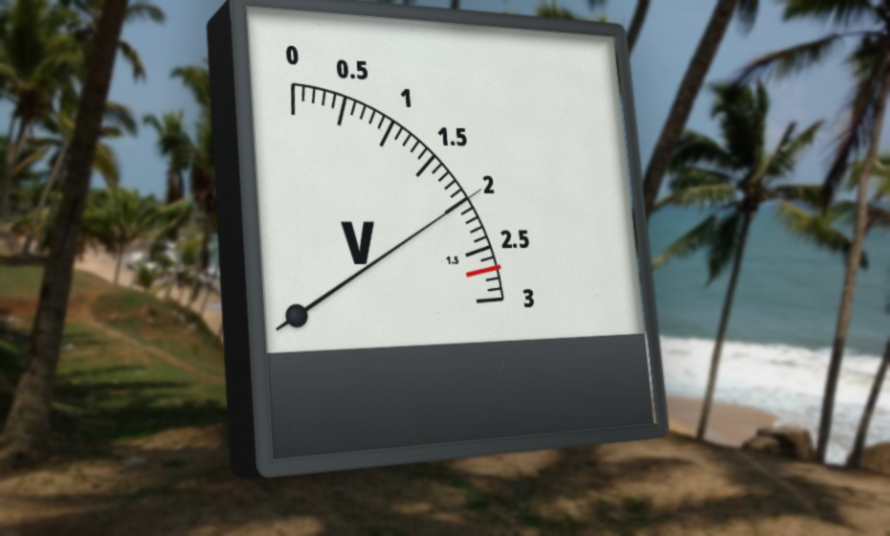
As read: **2** V
